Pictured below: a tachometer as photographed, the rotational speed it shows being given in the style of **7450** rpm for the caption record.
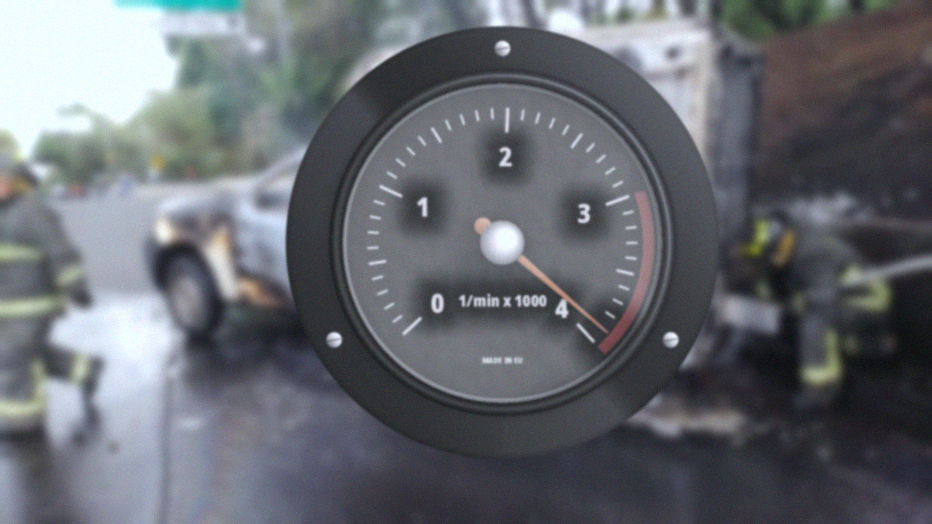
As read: **3900** rpm
